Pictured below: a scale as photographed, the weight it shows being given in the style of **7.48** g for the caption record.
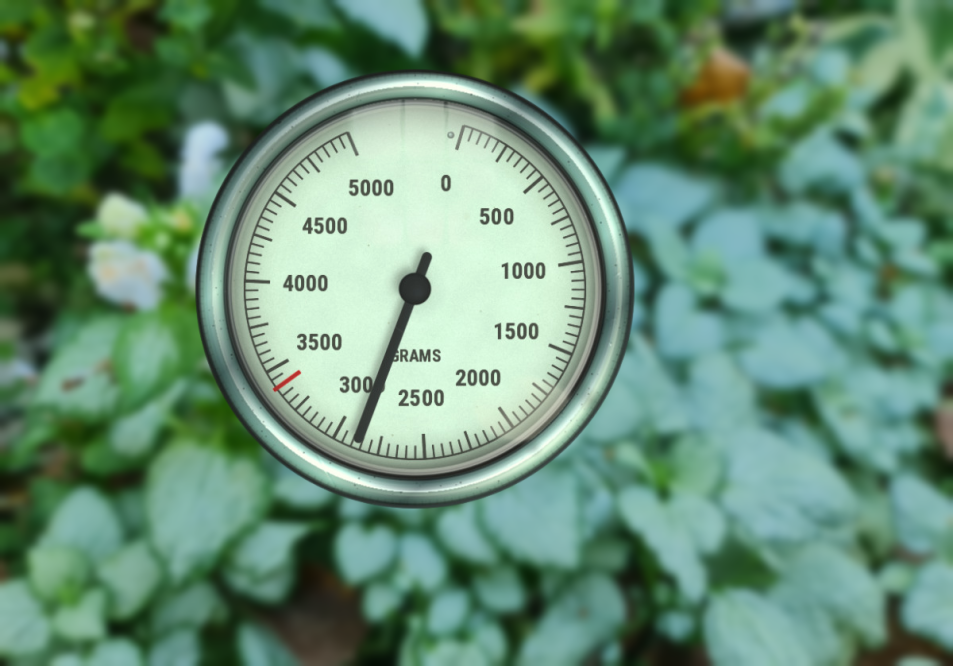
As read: **2875** g
